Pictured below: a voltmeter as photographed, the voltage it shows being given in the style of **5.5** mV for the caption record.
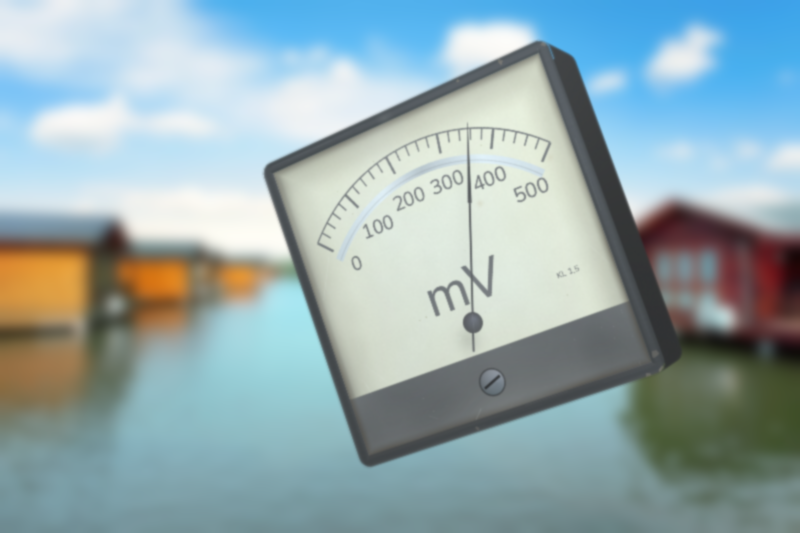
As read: **360** mV
